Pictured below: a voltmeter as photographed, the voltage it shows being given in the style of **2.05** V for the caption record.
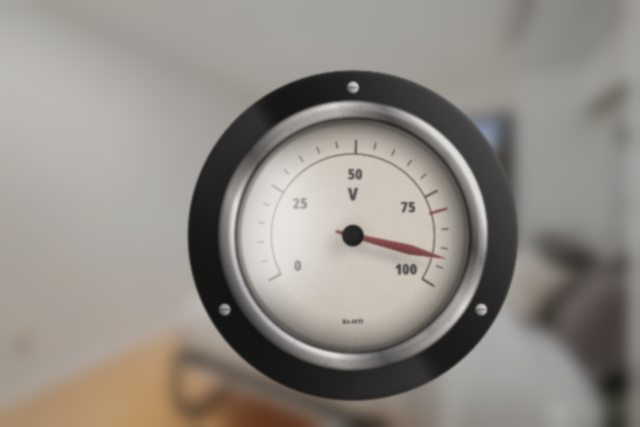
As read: **92.5** V
